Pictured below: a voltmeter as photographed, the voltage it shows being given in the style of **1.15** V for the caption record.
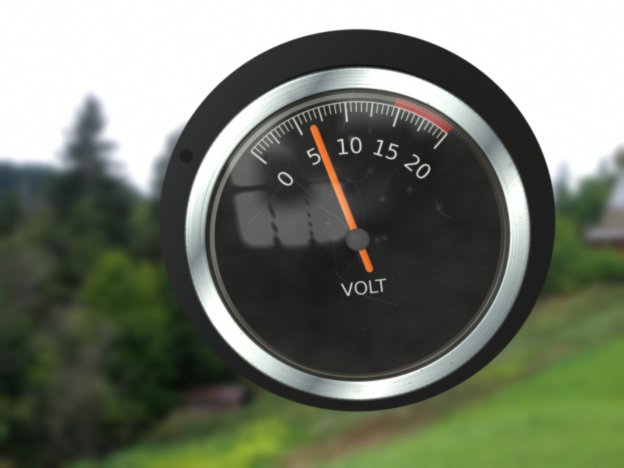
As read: **6.5** V
